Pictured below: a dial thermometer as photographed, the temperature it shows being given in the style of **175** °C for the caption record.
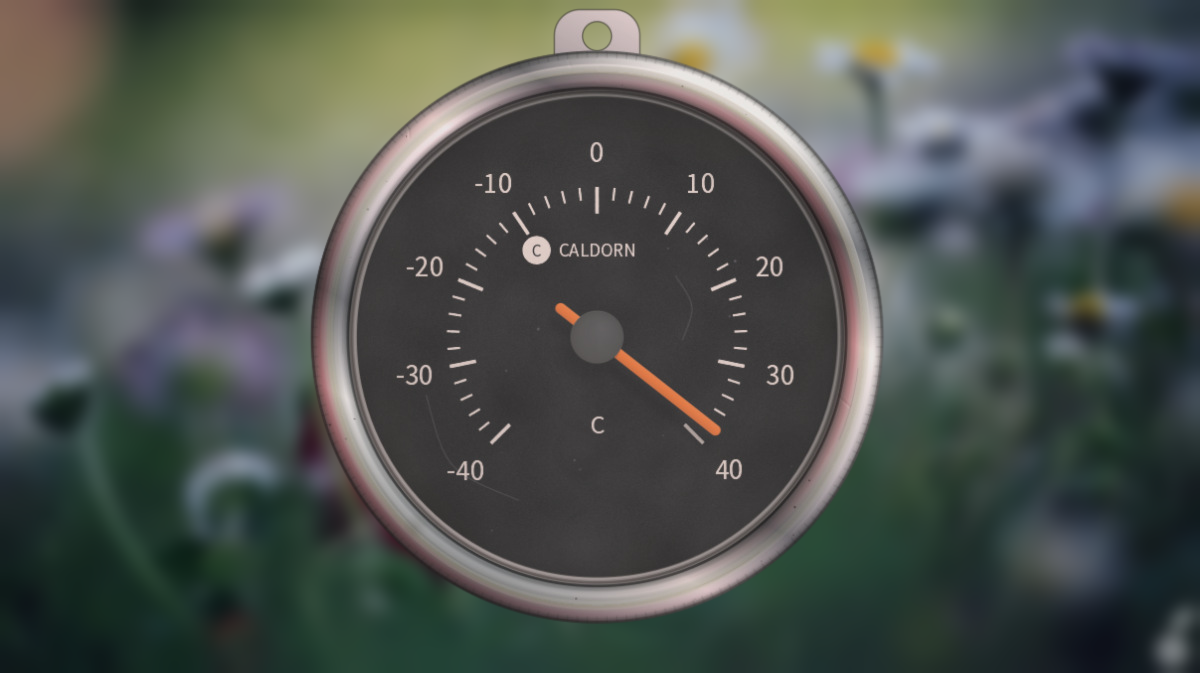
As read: **38** °C
